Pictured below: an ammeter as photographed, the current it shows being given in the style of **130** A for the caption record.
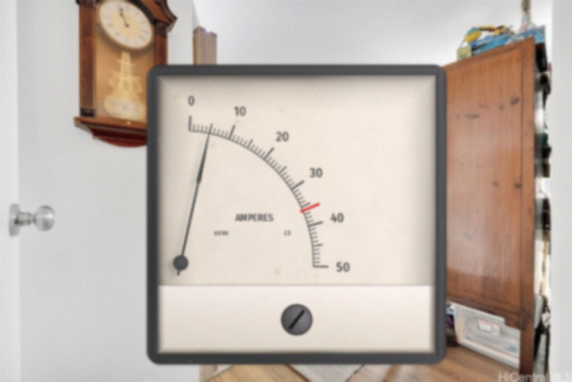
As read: **5** A
